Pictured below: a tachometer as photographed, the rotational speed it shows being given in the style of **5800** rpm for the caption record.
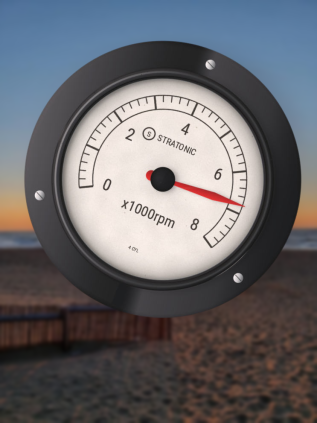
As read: **6800** rpm
